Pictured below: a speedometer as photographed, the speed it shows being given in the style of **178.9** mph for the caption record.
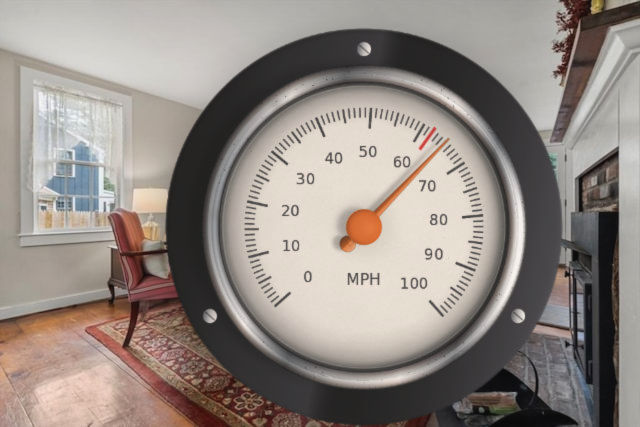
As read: **65** mph
